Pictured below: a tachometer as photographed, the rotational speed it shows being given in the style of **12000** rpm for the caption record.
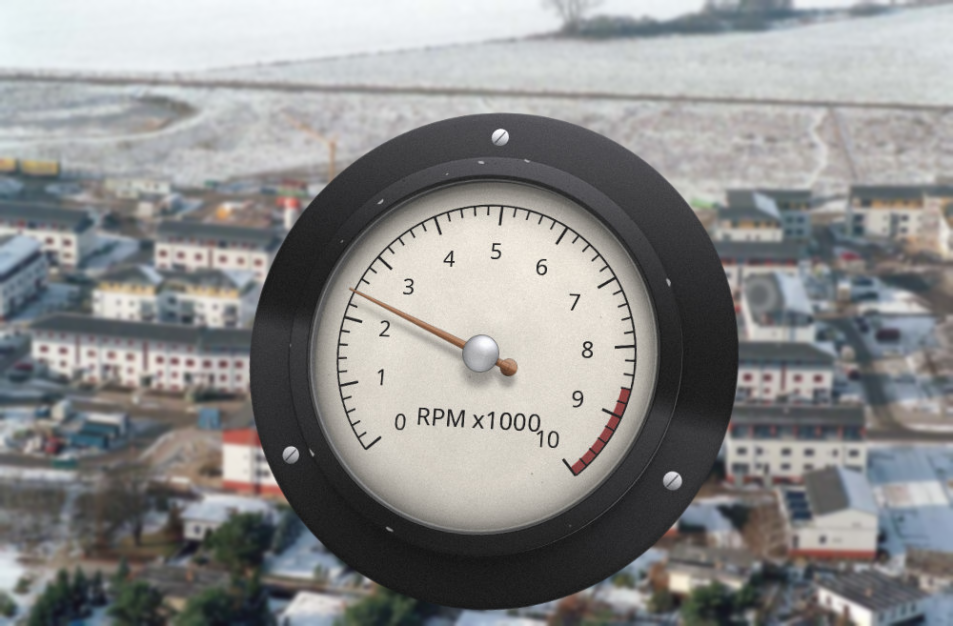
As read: **2400** rpm
